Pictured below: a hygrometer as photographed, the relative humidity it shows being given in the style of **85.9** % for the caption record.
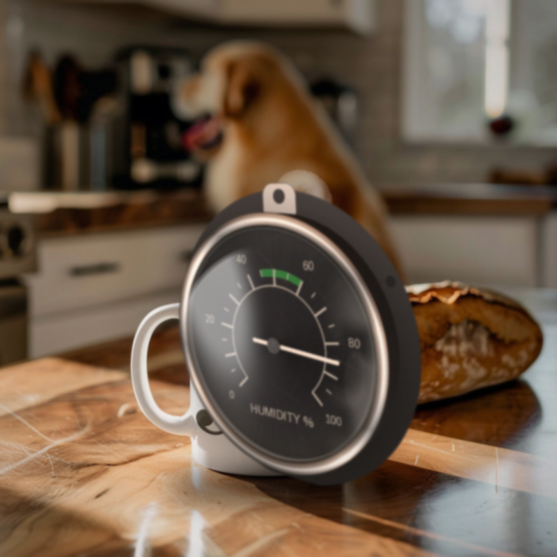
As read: **85** %
